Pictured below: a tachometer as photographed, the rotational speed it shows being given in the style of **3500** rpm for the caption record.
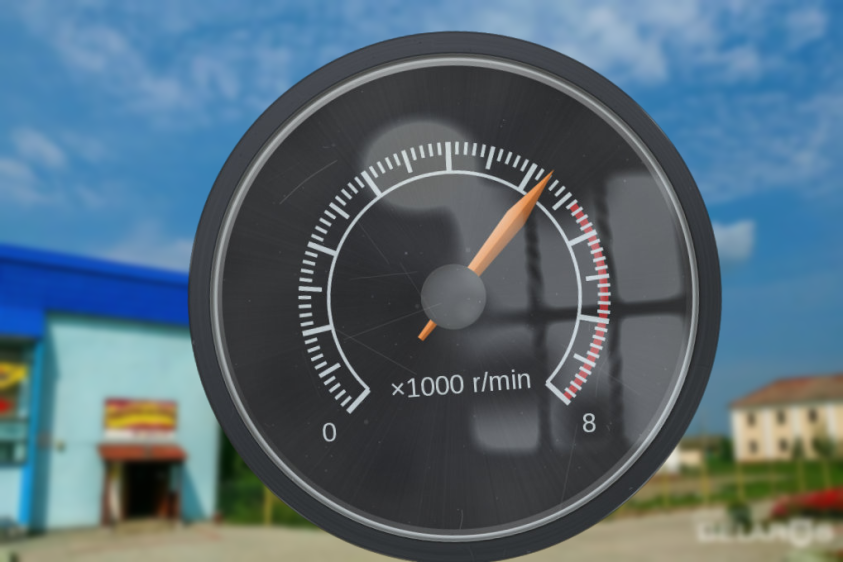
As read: **5200** rpm
